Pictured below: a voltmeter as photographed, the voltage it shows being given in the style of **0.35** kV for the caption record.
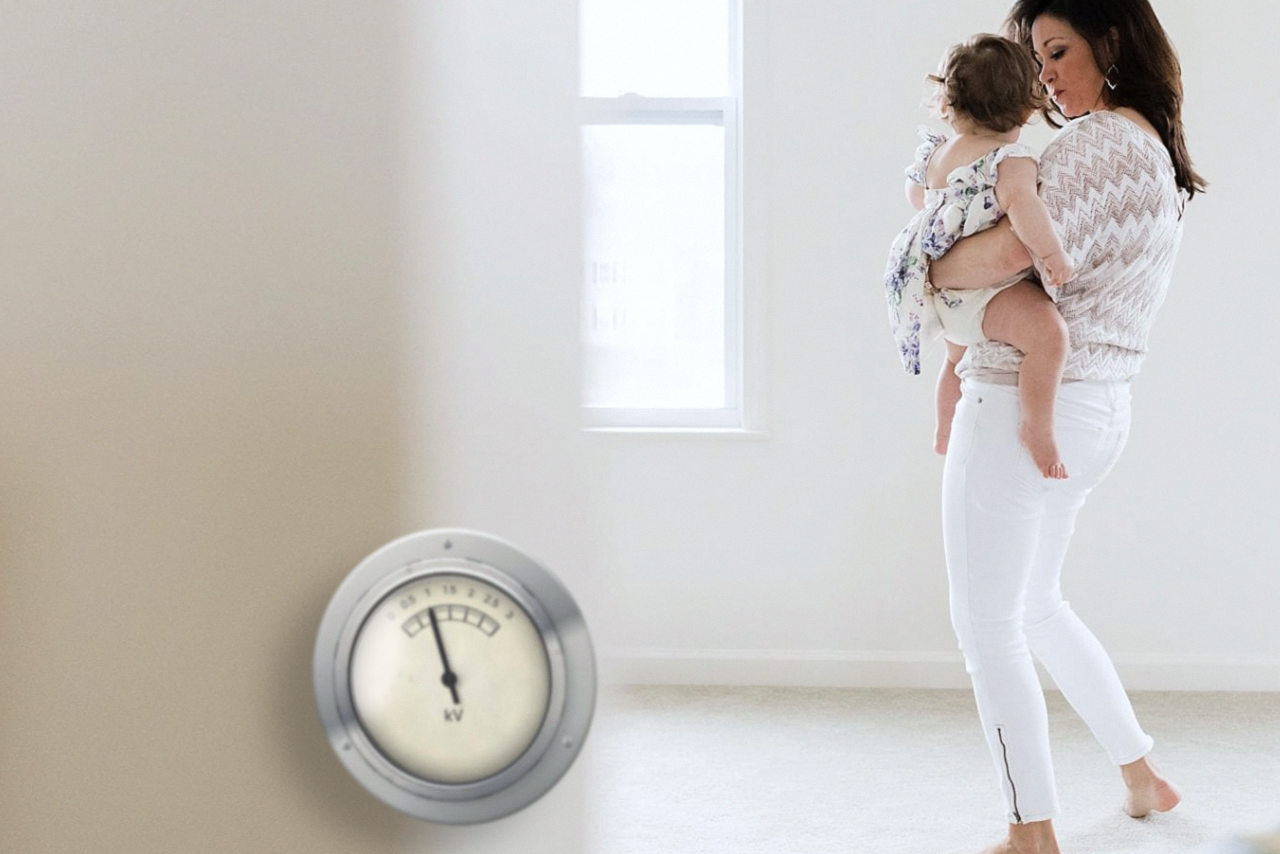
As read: **1** kV
